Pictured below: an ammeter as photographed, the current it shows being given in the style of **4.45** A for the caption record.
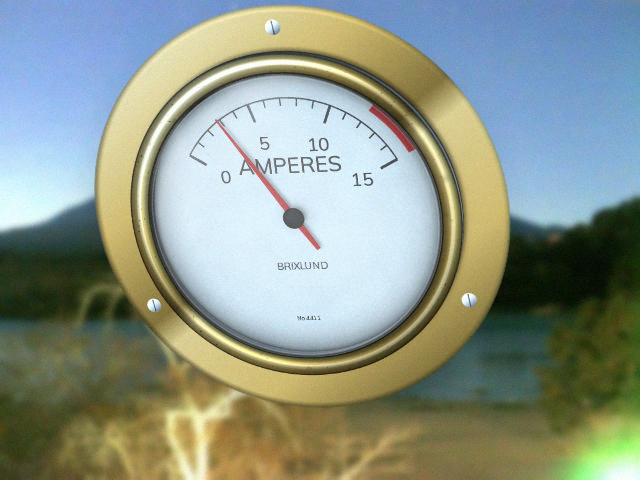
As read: **3** A
